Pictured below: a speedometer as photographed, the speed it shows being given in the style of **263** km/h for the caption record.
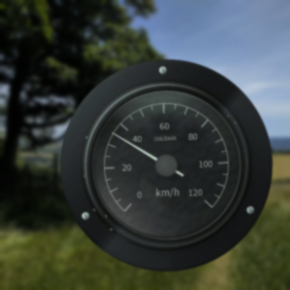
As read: **35** km/h
